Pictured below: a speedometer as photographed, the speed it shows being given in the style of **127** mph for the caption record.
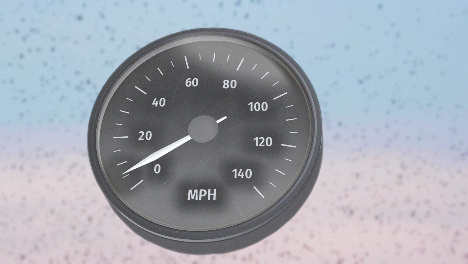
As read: **5** mph
